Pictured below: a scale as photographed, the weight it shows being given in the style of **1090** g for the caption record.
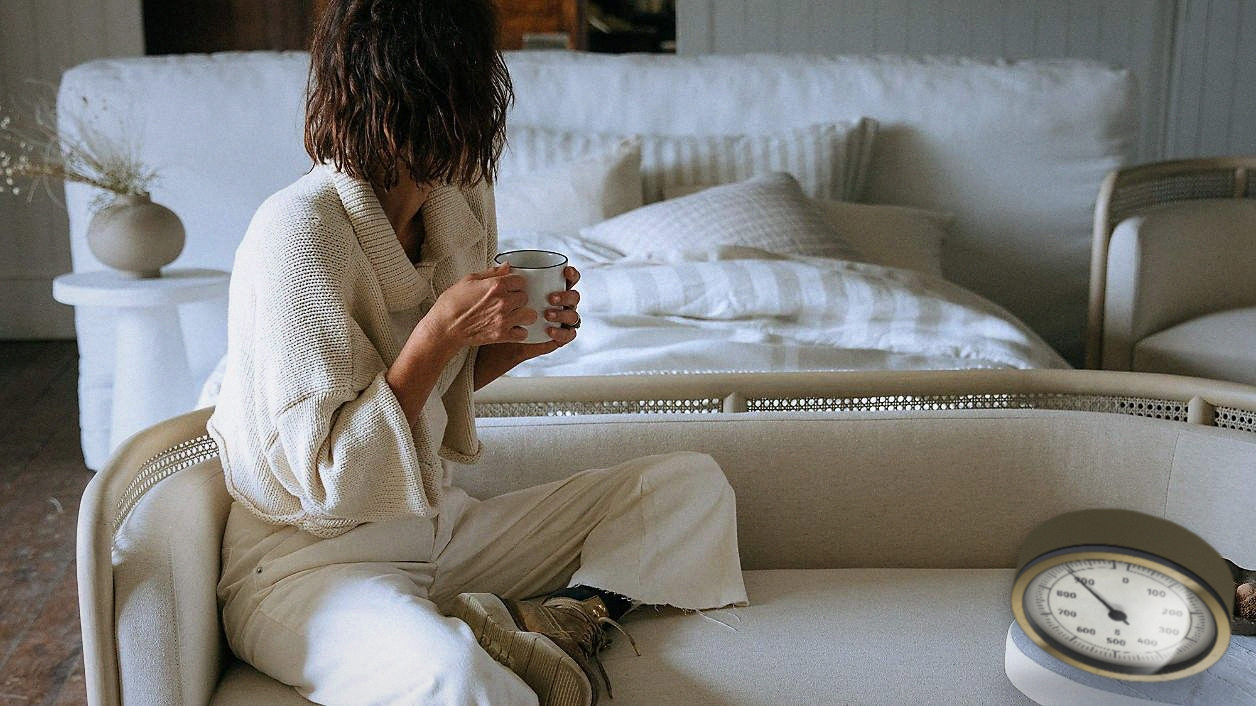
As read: **900** g
